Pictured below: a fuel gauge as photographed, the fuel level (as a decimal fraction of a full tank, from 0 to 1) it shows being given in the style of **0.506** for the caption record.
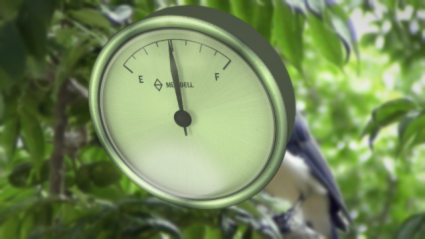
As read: **0.5**
